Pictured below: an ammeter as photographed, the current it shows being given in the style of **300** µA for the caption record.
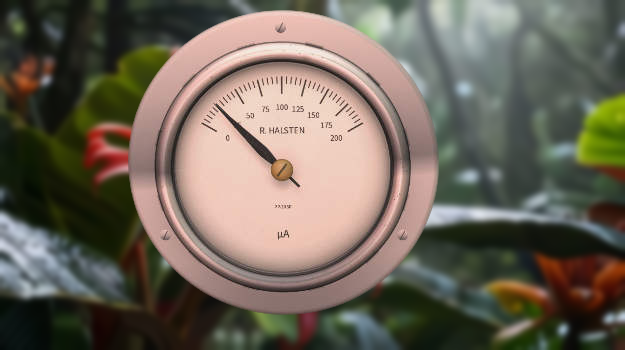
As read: **25** µA
